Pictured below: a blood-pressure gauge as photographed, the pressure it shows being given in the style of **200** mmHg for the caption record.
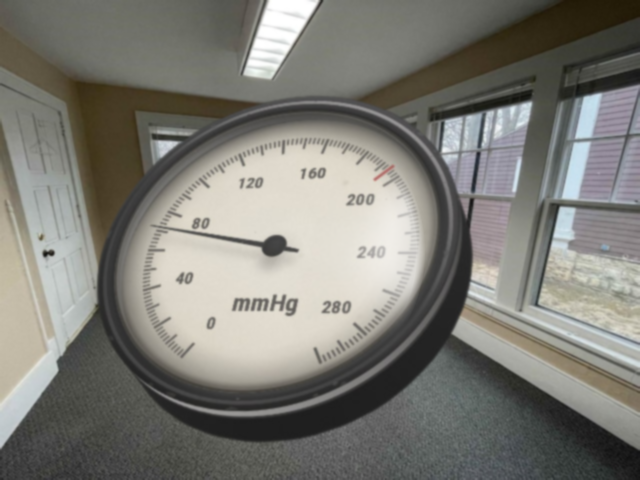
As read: **70** mmHg
